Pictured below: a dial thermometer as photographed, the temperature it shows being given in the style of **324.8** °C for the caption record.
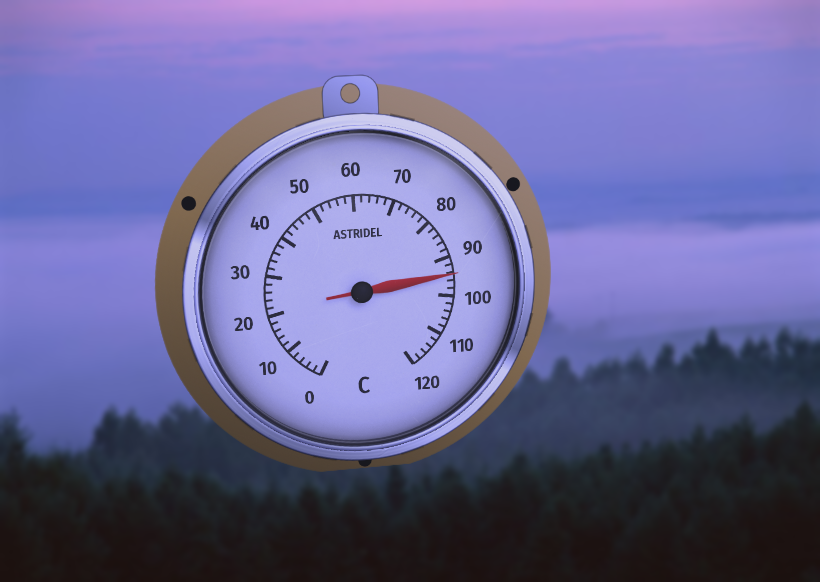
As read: **94** °C
